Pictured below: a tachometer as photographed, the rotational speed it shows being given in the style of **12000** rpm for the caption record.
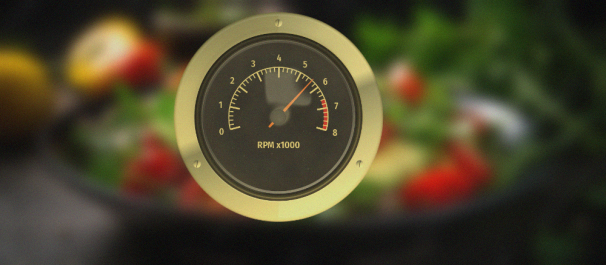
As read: **5600** rpm
